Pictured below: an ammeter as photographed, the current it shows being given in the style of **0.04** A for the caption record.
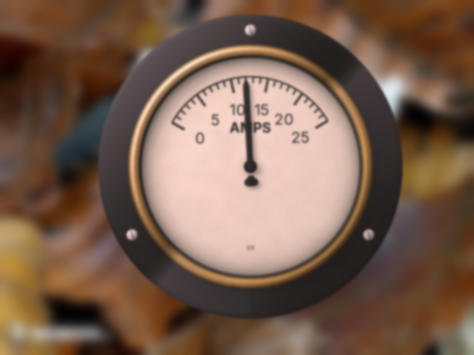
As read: **12** A
